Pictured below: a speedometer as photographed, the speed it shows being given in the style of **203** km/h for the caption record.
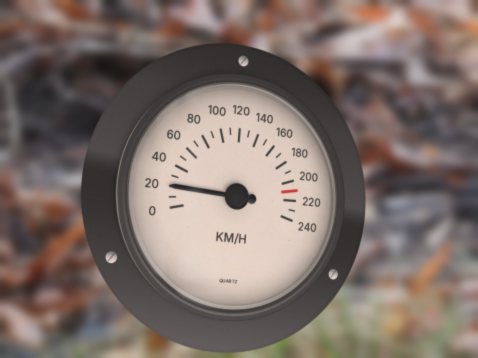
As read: **20** km/h
